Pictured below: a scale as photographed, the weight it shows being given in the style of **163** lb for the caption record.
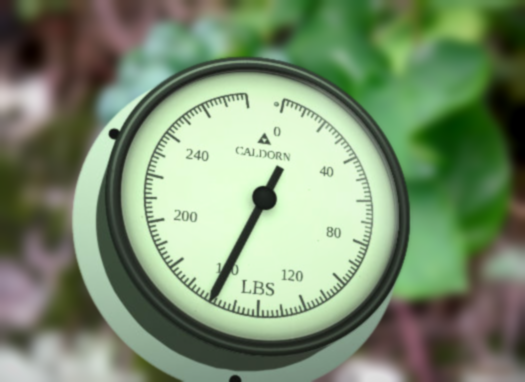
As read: **160** lb
